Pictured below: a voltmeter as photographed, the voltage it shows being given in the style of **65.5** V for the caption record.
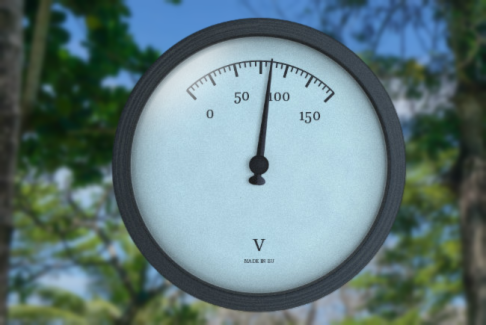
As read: **85** V
